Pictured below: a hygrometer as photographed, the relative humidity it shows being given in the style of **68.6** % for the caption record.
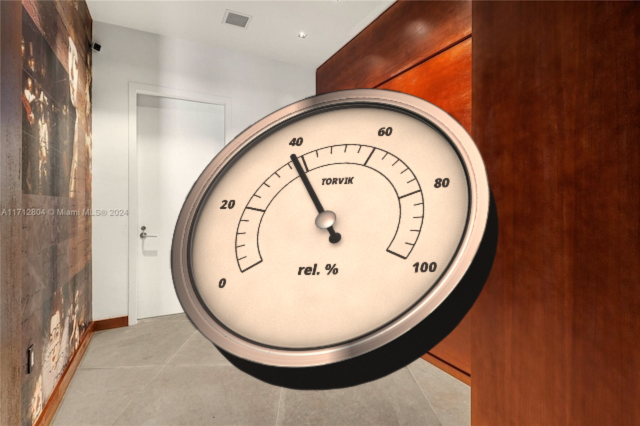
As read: **38** %
